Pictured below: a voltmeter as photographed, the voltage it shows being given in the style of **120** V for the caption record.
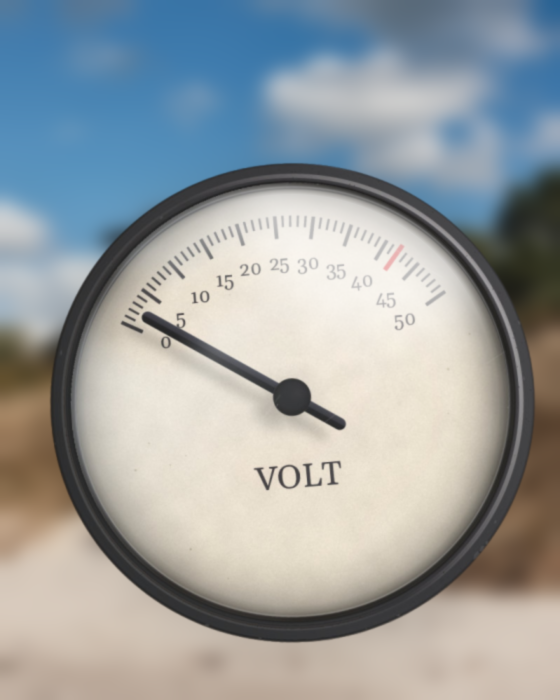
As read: **2** V
